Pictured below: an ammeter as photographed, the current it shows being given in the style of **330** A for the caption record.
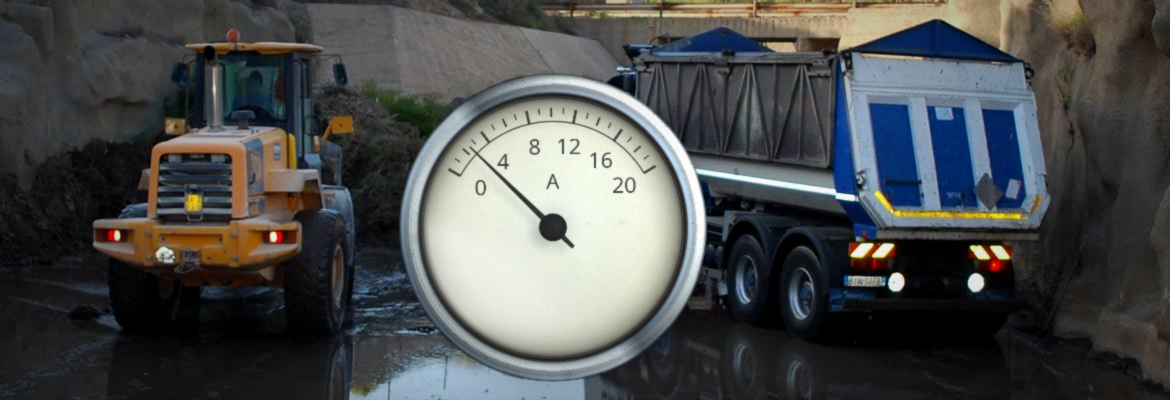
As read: **2.5** A
